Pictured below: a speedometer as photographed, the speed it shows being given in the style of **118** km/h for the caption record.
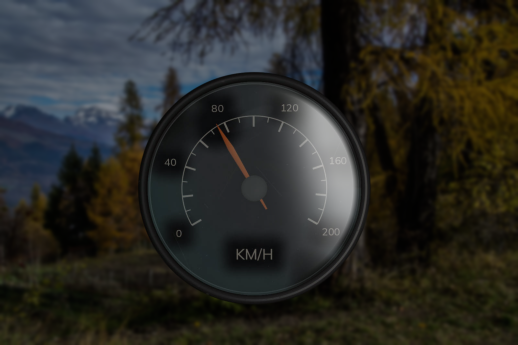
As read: **75** km/h
